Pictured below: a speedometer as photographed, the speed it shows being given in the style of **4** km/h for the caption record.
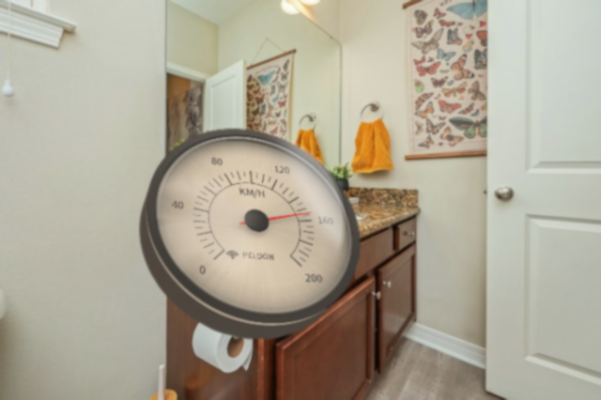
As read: **155** km/h
